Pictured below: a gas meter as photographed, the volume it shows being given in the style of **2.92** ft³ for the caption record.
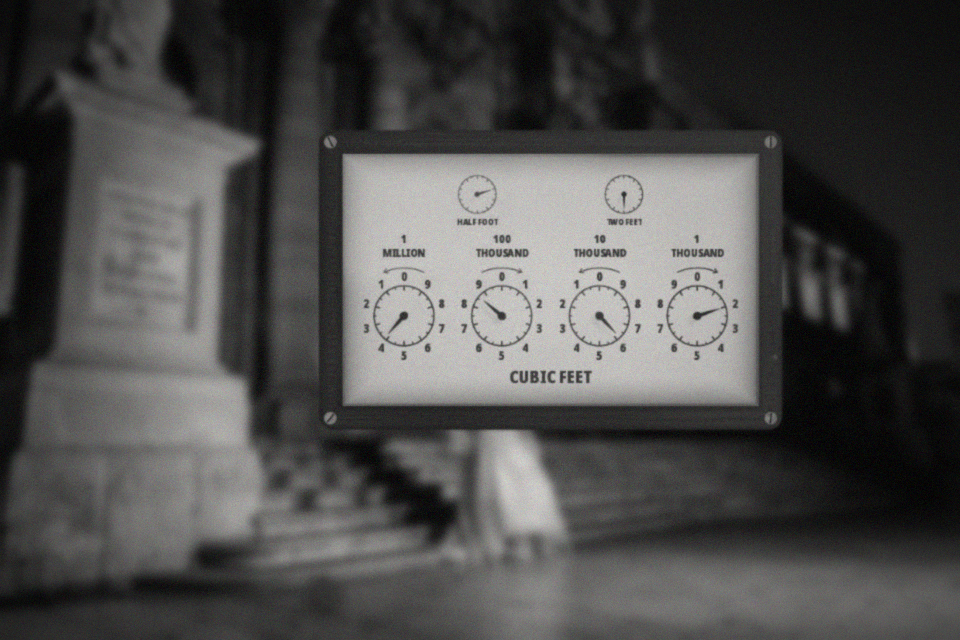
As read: **386200** ft³
